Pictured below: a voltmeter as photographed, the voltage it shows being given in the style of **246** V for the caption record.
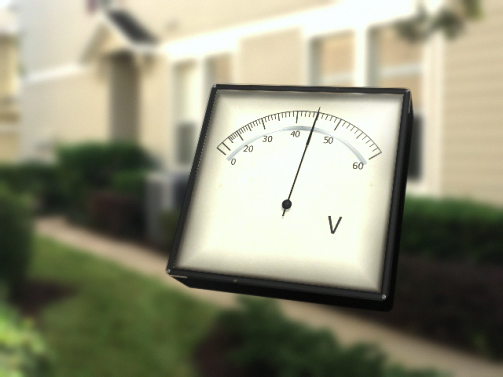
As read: **45** V
